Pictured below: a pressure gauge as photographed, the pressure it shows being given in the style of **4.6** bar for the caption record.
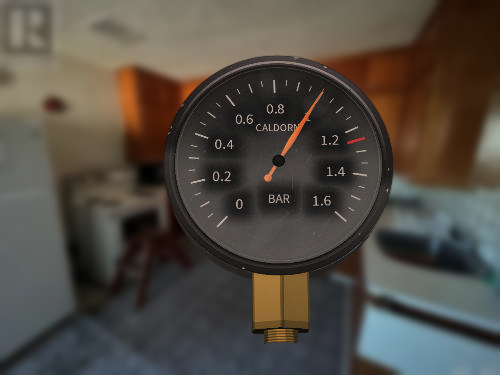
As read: **1** bar
